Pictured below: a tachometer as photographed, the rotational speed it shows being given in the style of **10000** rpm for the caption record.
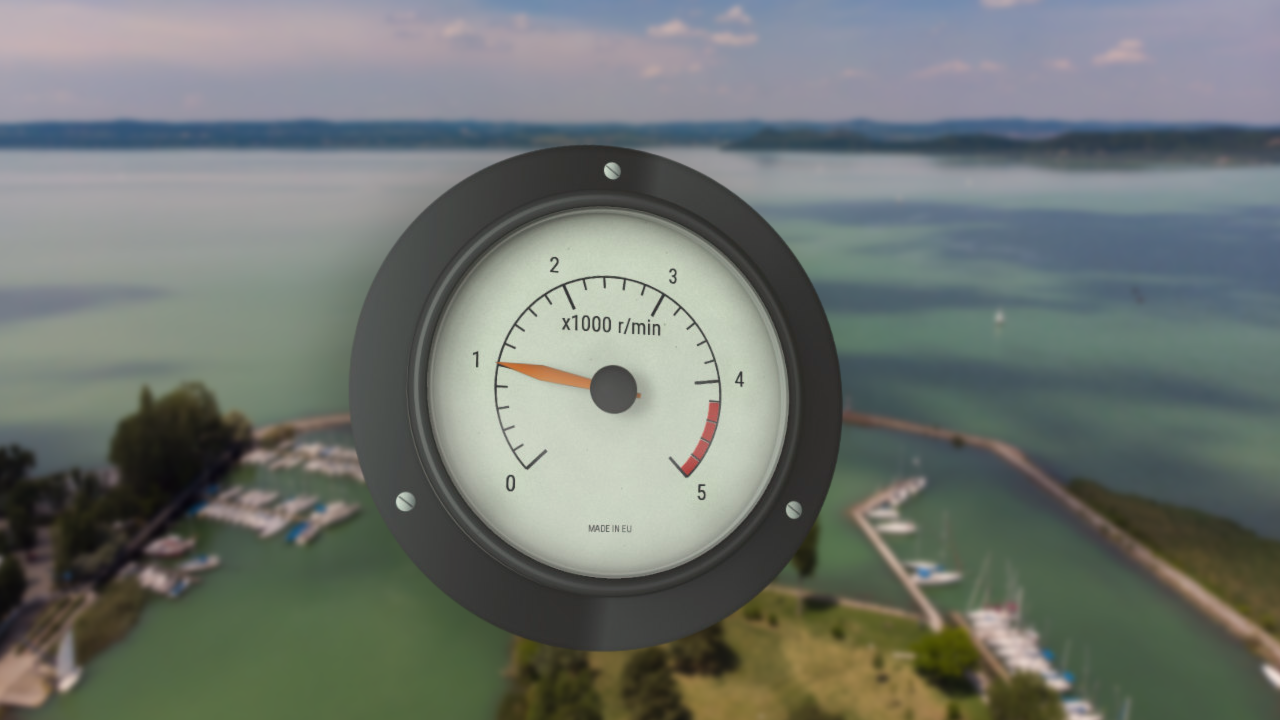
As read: **1000** rpm
